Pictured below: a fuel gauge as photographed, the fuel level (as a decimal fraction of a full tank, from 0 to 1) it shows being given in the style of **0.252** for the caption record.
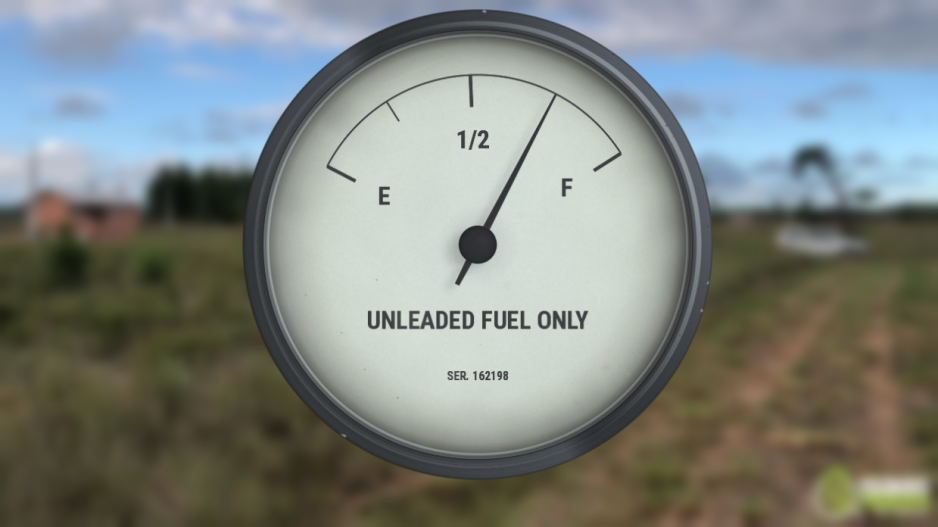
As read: **0.75**
